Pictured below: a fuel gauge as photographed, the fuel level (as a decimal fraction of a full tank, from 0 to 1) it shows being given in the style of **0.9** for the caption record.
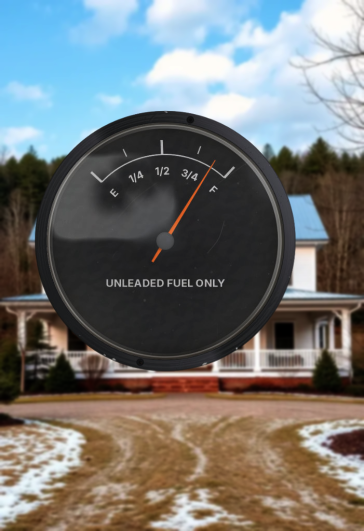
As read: **0.875**
